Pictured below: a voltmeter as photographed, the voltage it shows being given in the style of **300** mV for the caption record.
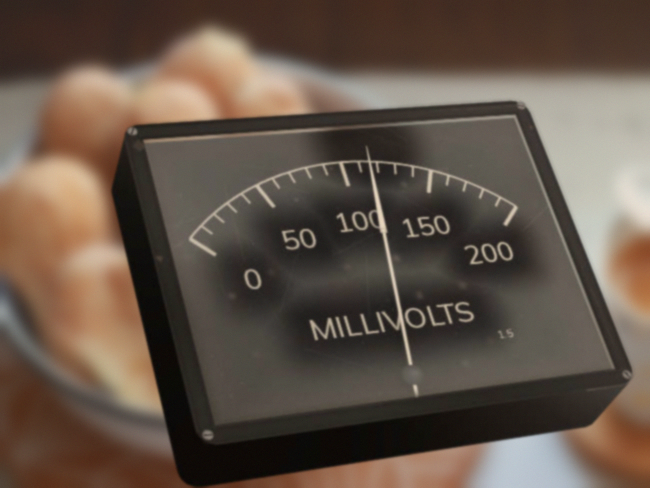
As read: **115** mV
